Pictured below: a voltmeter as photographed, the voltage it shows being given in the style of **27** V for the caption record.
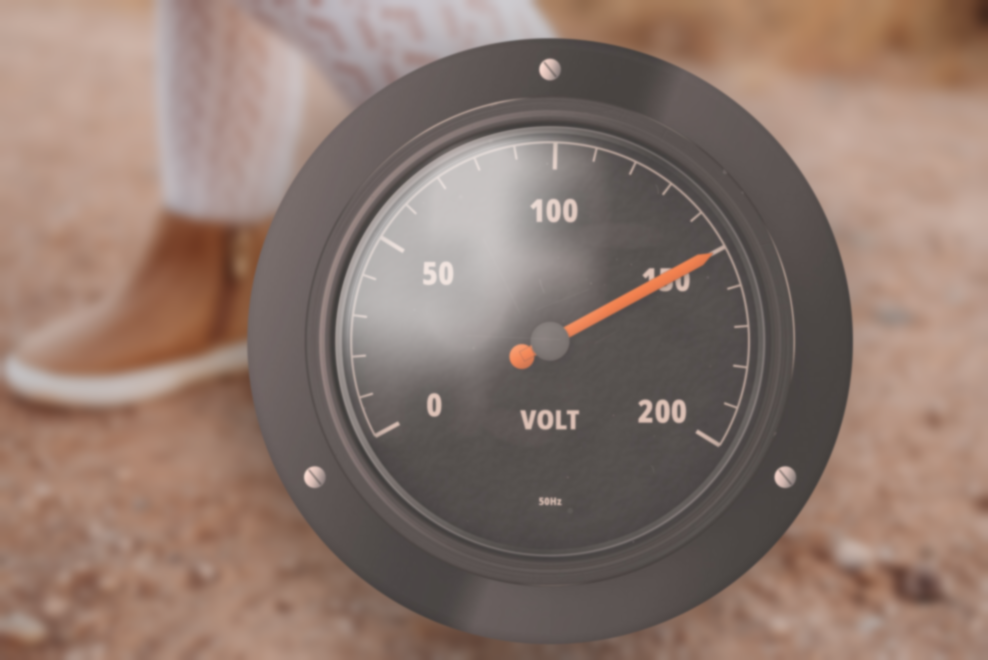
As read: **150** V
